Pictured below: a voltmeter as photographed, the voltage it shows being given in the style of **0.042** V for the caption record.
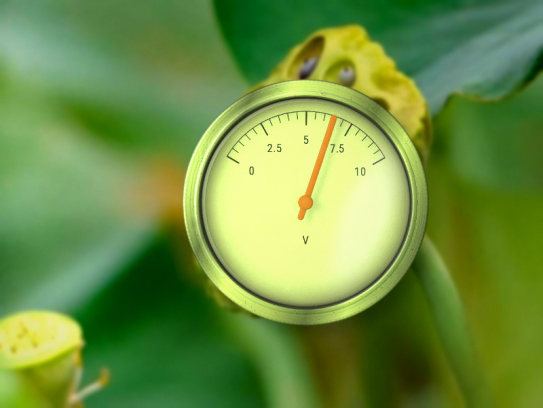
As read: **6.5** V
